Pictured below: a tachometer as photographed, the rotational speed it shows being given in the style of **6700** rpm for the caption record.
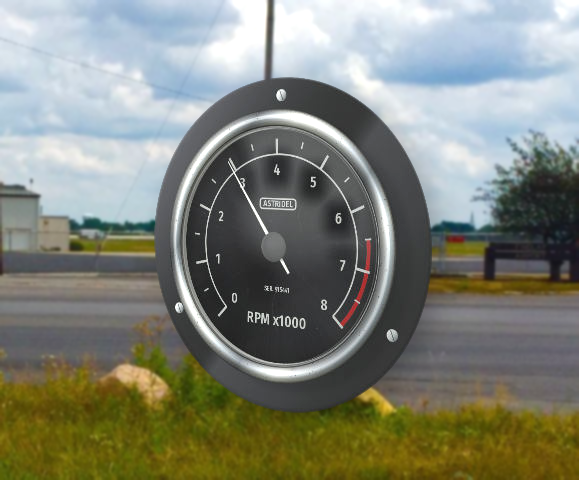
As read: **3000** rpm
